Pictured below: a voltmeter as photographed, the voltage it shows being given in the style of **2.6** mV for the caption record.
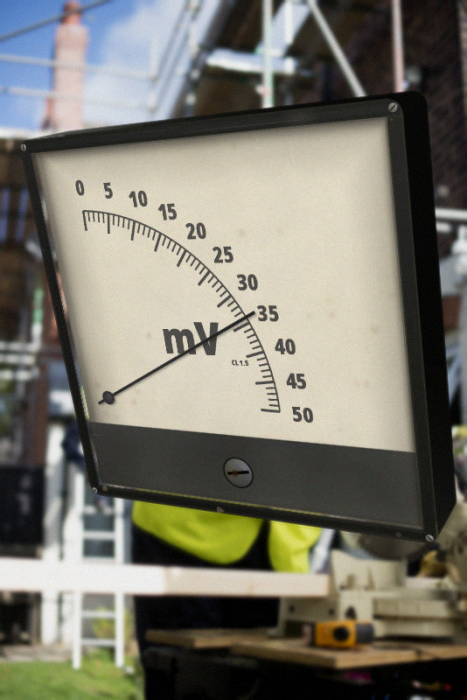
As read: **34** mV
